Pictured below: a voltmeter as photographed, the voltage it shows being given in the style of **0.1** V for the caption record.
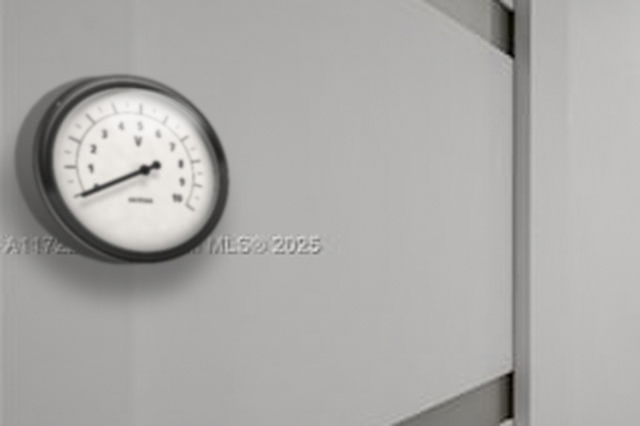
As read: **0** V
